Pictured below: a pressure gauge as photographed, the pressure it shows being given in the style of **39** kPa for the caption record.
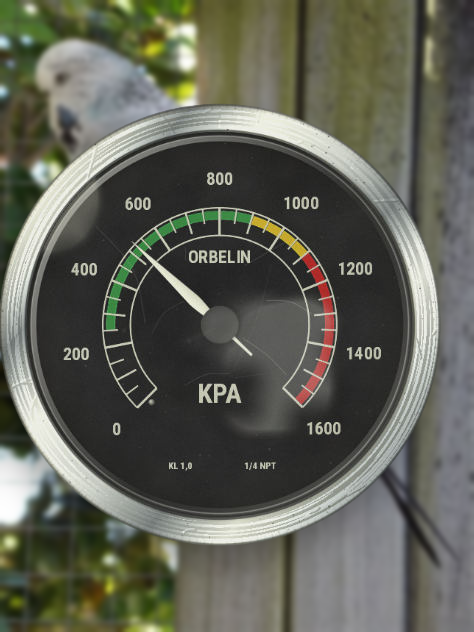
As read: **525** kPa
